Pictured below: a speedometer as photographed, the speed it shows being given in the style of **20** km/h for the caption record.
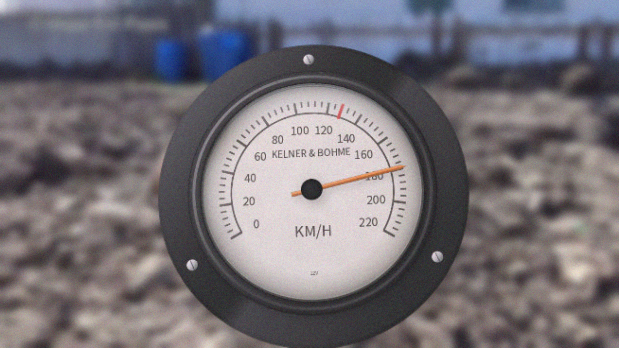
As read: **180** km/h
